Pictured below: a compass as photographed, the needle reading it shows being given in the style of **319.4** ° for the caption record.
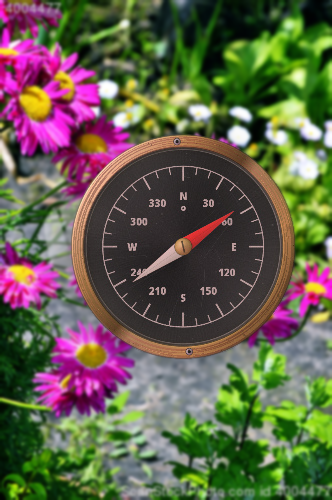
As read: **55** °
